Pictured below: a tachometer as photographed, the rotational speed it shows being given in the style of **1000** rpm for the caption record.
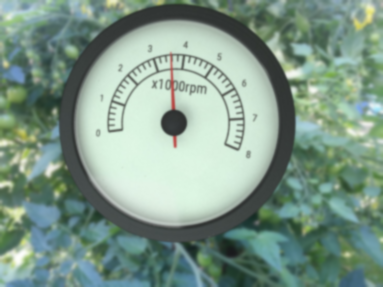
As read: **3600** rpm
